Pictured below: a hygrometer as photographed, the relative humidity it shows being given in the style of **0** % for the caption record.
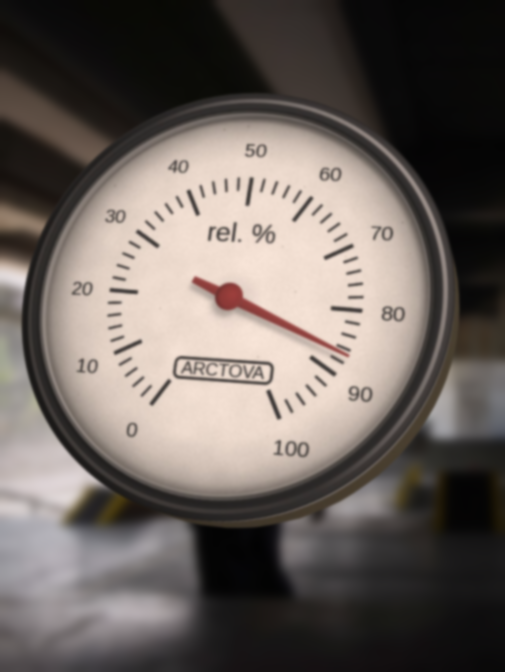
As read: **87** %
